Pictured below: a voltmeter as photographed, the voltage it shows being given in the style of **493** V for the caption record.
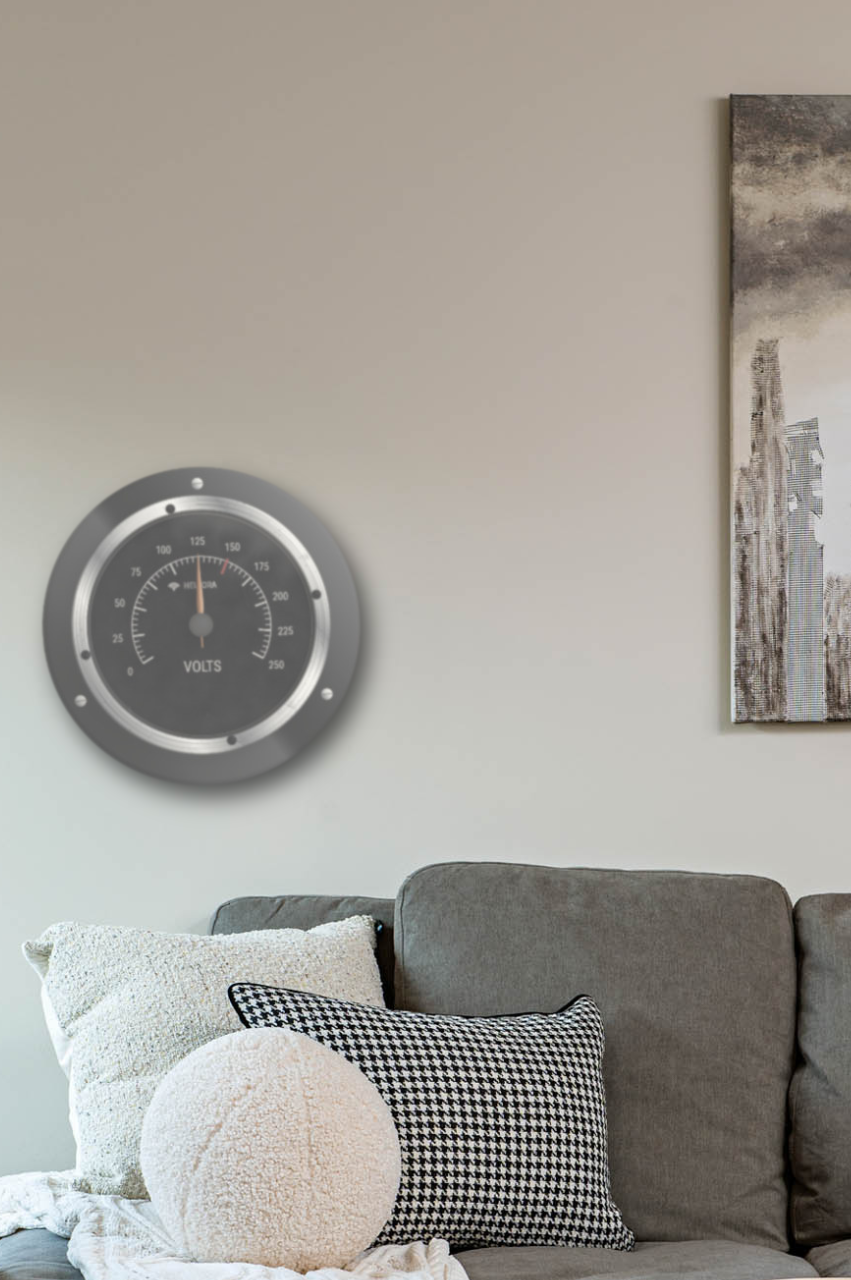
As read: **125** V
